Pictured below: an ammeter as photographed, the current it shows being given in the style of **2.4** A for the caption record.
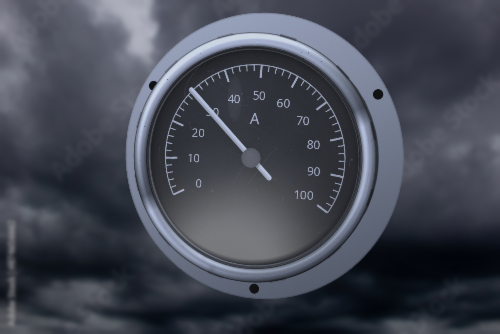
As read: **30** A
